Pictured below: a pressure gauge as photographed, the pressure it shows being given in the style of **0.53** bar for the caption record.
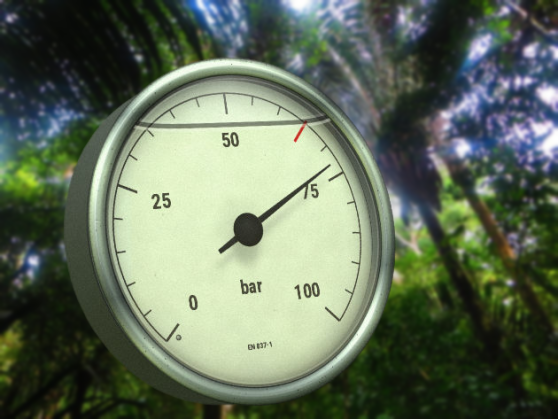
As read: **72.5** bar
